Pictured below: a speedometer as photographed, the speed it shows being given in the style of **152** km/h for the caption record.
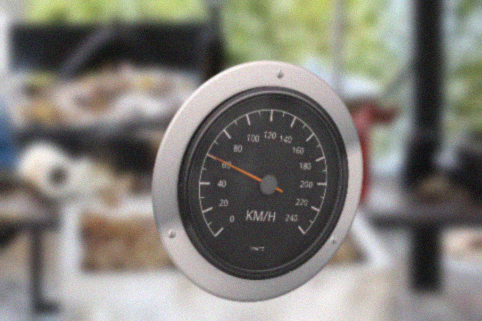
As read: **60** km/h
